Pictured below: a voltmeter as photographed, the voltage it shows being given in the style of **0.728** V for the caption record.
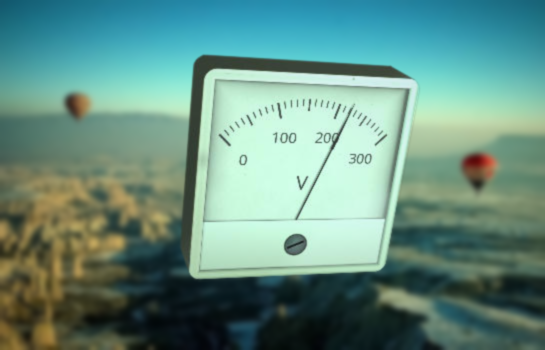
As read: **220** V
